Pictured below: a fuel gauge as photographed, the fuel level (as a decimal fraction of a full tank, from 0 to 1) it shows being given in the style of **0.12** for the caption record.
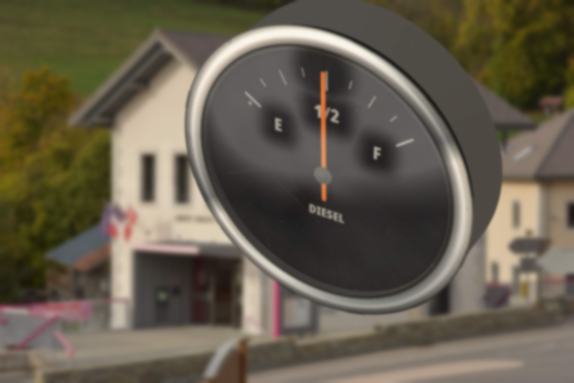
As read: **0.5**
